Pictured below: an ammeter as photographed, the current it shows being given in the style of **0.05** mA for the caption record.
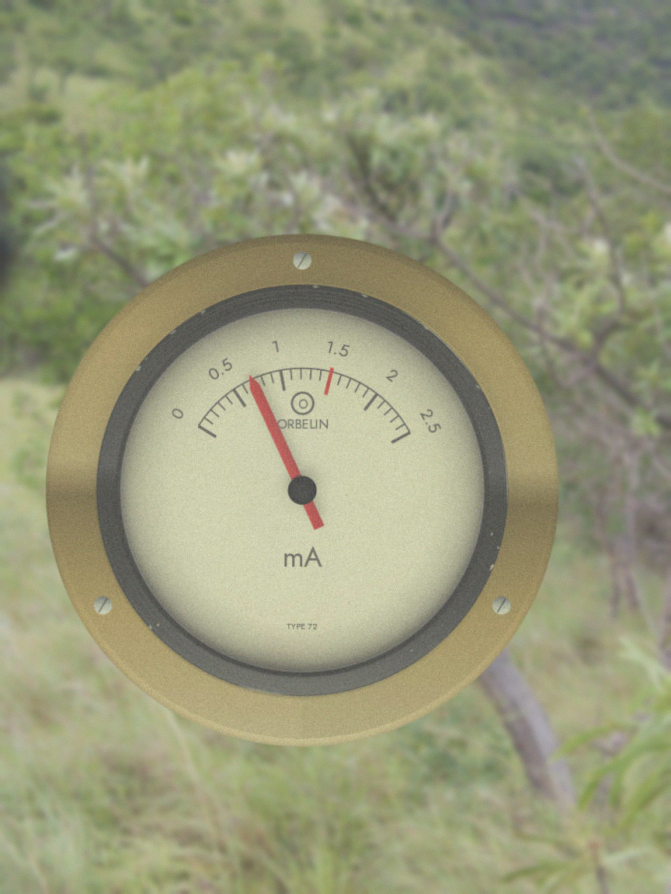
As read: **0.7** mA
